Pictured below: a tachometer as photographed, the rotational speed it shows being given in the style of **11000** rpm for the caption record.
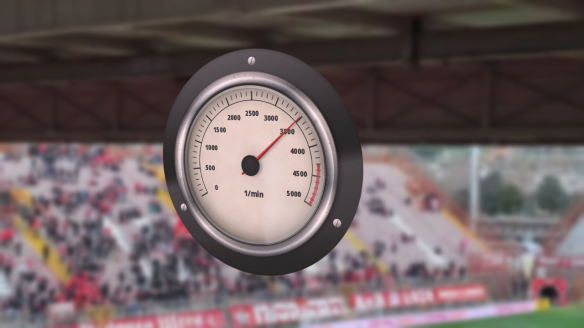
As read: **3500** rpm
